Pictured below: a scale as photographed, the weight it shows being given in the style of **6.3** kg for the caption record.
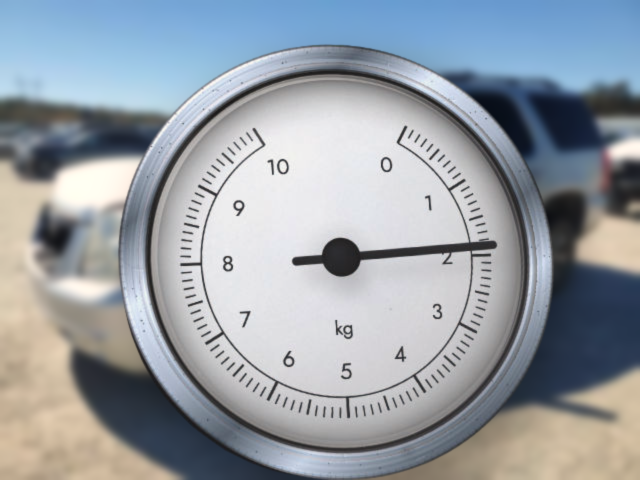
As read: **1.9** kg
